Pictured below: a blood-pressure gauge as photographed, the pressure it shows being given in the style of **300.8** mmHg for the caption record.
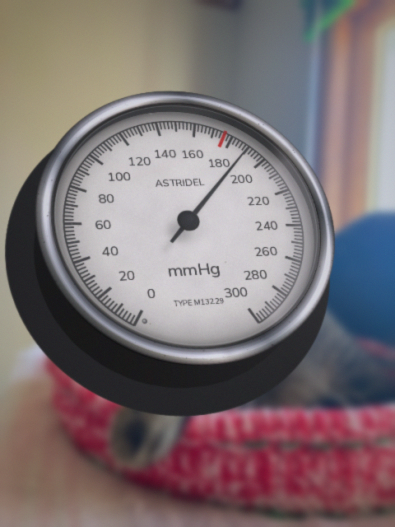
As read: **190** mmHg
